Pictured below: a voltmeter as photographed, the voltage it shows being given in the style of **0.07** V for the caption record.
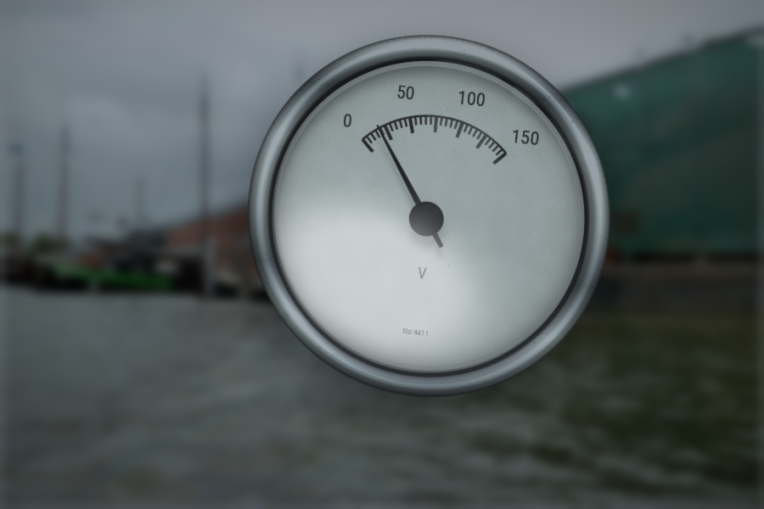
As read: **20** V
